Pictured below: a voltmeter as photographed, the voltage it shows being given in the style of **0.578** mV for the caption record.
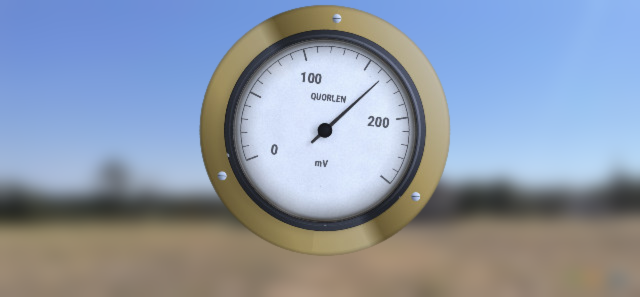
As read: **165** mV
